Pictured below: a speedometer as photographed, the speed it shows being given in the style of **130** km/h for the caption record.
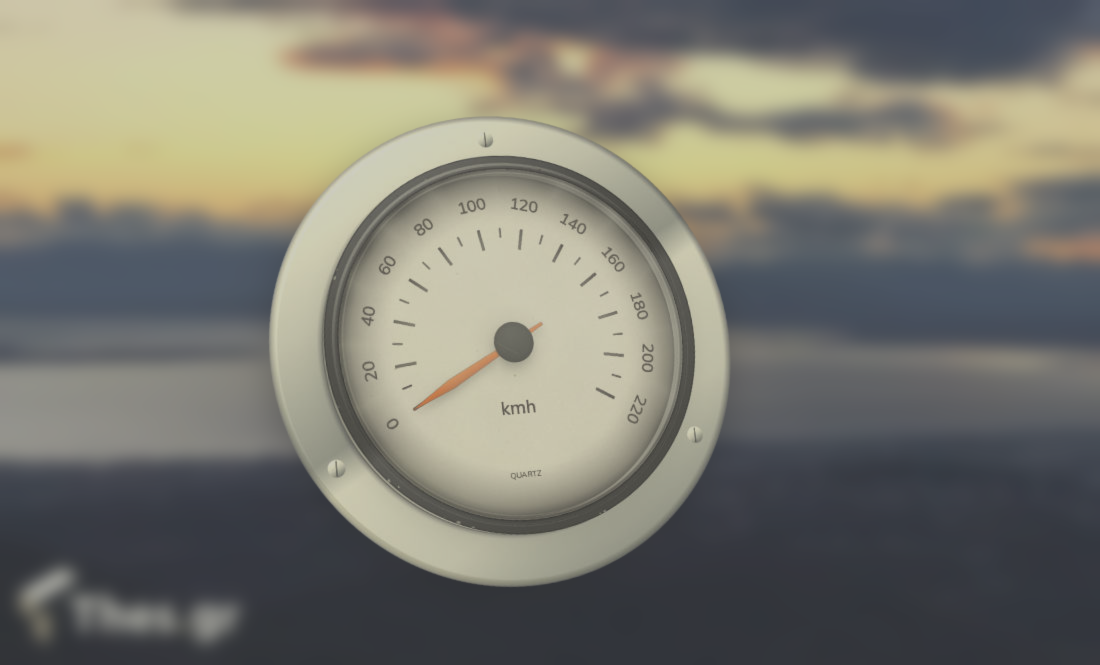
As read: **0** km/h
